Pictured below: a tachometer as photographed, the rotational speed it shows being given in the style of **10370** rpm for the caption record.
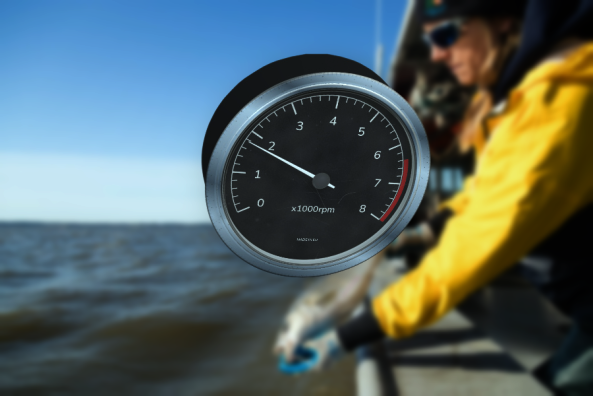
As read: **1800** rpm
